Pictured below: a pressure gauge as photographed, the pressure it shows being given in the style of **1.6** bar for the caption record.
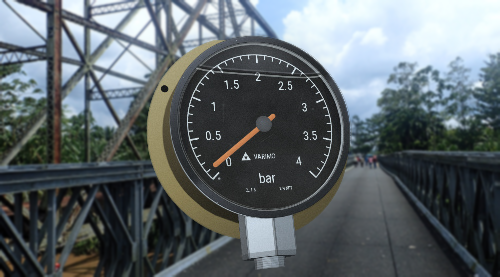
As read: **0.1** bar
